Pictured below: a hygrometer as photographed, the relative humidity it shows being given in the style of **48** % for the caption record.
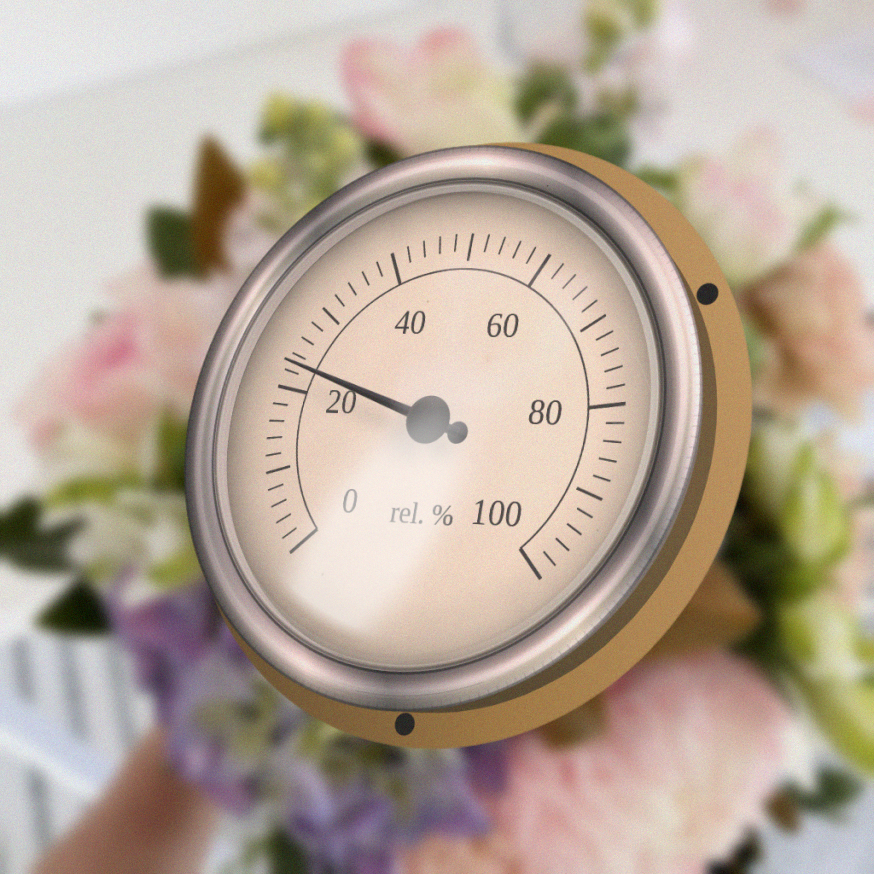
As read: **23** %
